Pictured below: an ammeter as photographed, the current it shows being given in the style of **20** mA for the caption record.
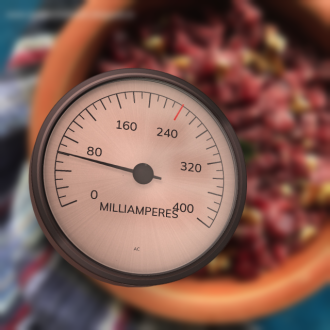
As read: **60** mA
